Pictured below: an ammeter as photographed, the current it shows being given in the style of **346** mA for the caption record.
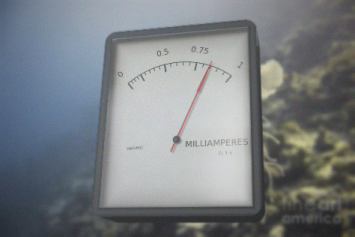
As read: **0.85** mA
